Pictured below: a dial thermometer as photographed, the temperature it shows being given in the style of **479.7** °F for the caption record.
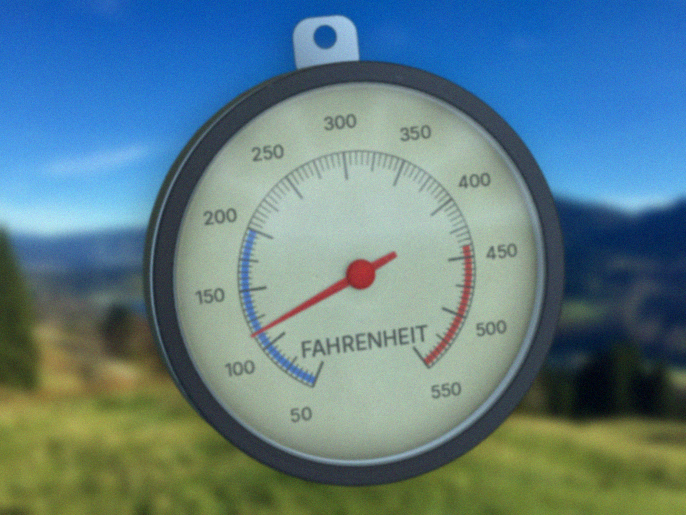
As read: **115** °F
